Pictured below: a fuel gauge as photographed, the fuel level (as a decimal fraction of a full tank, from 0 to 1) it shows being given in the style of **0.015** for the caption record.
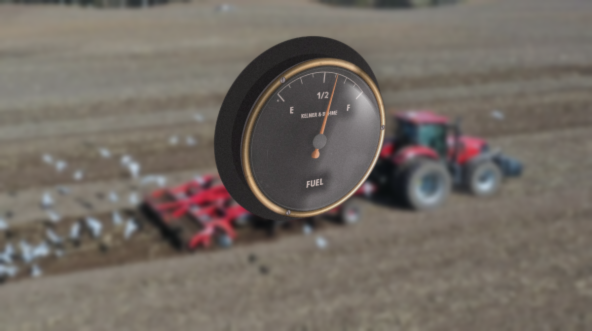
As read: **0.625**
